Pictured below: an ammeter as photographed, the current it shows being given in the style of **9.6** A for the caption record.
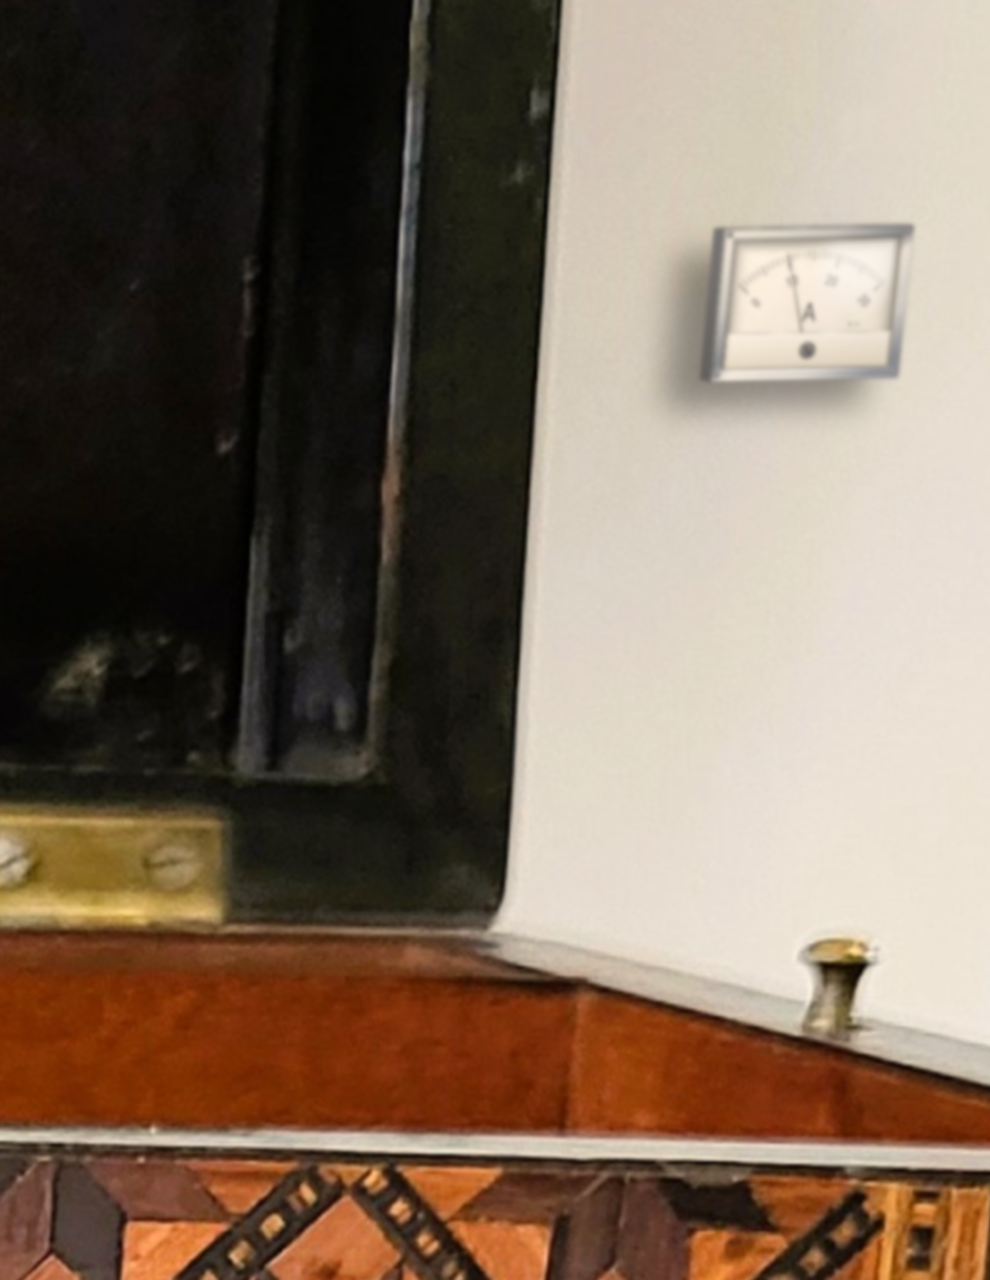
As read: **10** A
